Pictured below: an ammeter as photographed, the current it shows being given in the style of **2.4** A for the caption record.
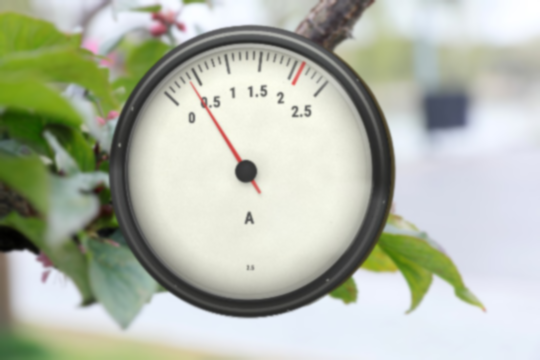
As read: **0.4** A
